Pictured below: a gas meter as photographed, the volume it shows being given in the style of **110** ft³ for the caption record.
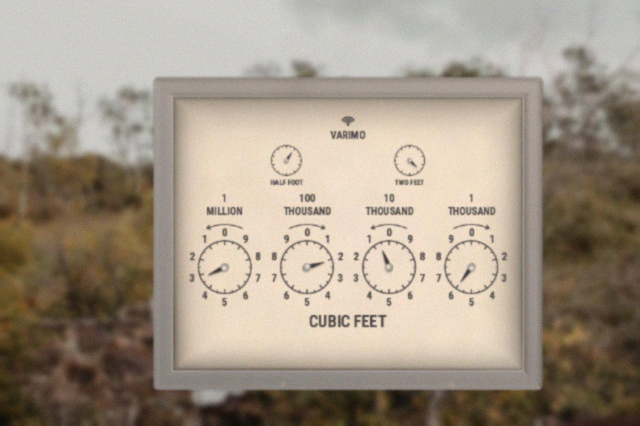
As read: **320600** ft³
